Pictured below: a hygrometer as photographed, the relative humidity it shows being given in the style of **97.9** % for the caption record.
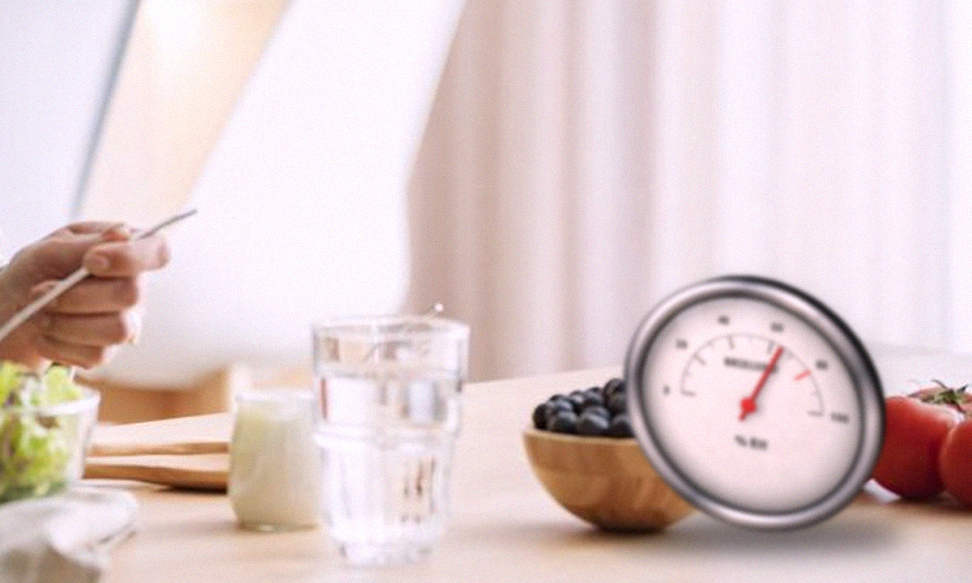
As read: **65** %
